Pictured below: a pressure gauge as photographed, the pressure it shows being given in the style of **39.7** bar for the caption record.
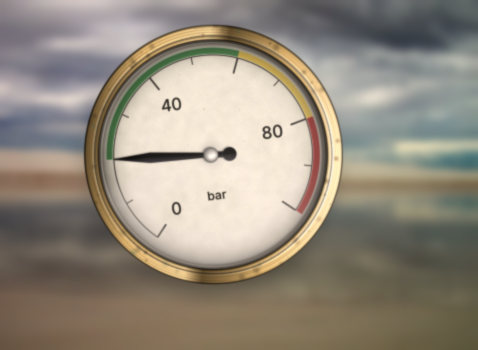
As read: **20** bar
